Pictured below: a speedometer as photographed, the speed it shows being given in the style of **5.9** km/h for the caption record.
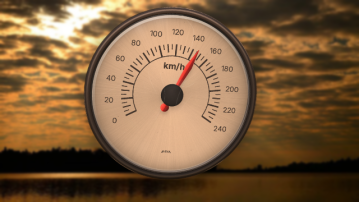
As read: **145** km/h
